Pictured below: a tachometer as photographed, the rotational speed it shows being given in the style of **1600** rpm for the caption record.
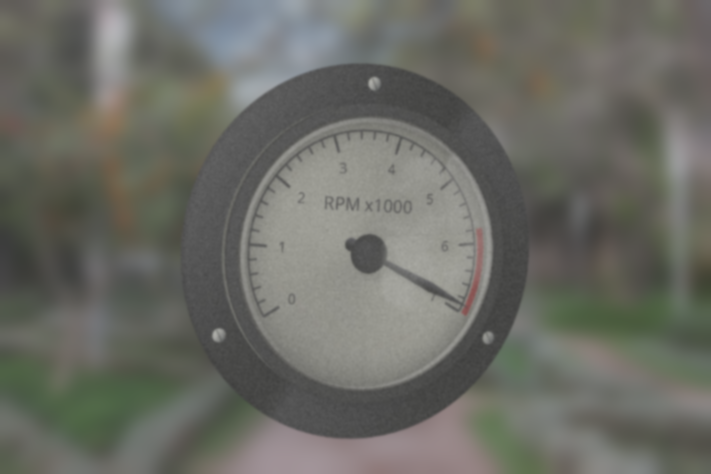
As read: **6900** rpm
